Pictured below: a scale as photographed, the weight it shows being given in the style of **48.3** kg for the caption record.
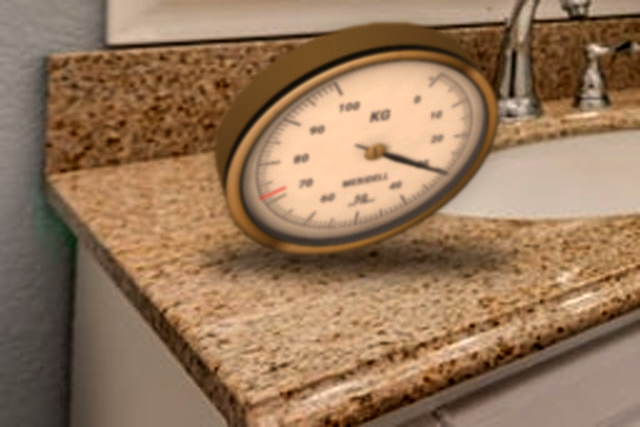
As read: **30** kg
